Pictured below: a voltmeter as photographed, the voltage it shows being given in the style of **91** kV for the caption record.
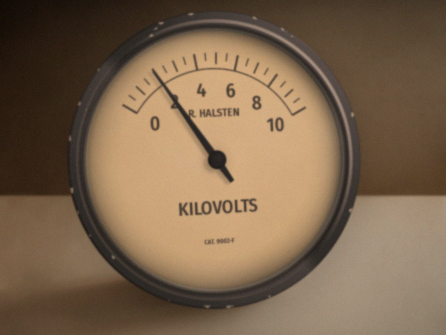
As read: **2** kV
